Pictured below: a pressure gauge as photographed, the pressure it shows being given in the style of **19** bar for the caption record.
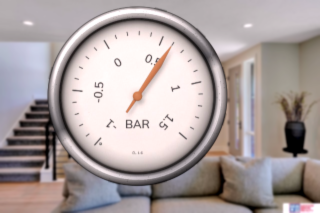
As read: **0.6** bar
